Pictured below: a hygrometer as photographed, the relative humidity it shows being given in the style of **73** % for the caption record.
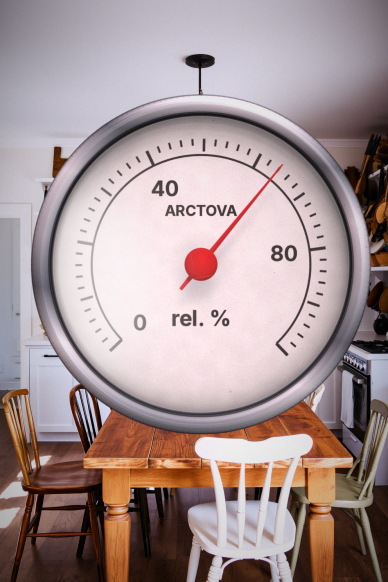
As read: **64** %
